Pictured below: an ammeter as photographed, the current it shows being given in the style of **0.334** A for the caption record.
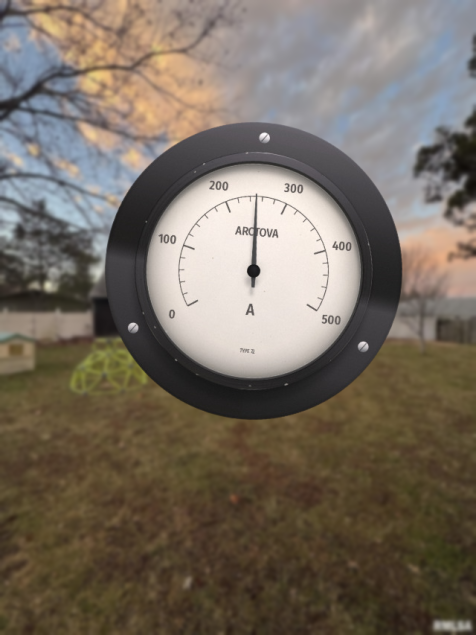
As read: **250** A
